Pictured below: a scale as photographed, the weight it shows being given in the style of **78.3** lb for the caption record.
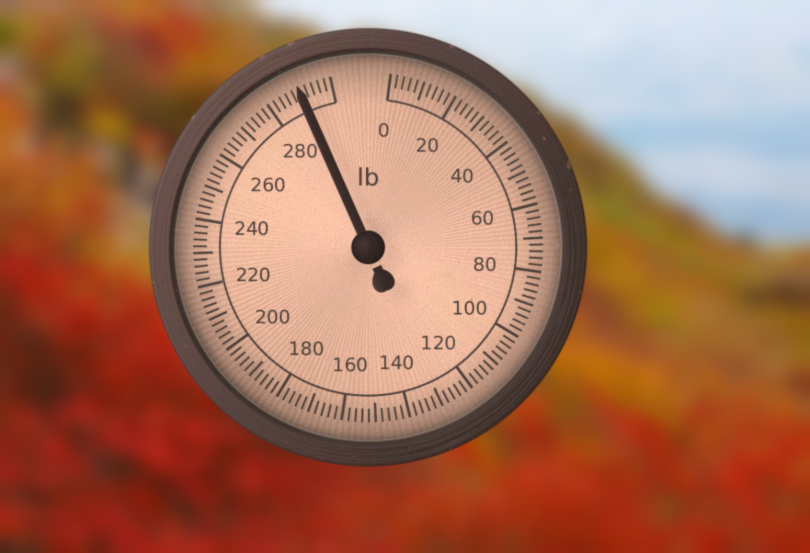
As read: **290** lb
